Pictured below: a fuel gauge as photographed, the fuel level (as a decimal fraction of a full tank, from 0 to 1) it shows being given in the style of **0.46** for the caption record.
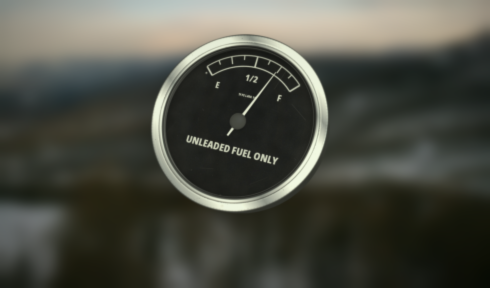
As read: **0.75**
